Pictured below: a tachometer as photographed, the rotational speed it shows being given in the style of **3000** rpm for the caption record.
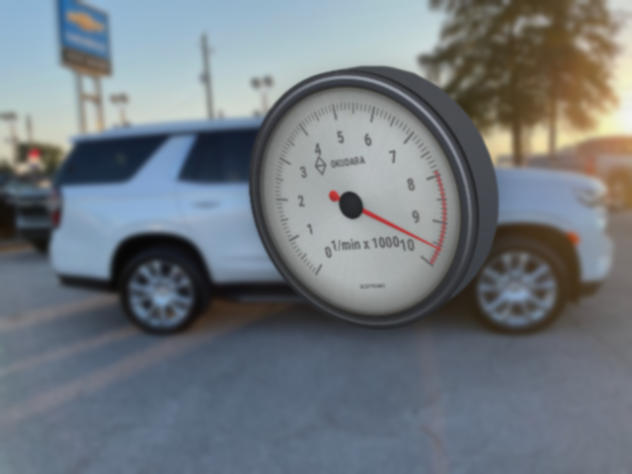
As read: **9500** rpm
